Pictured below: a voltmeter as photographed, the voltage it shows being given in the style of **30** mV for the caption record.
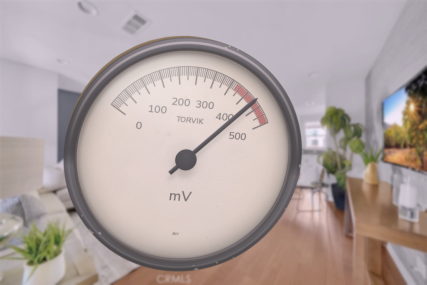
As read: **425** mV
